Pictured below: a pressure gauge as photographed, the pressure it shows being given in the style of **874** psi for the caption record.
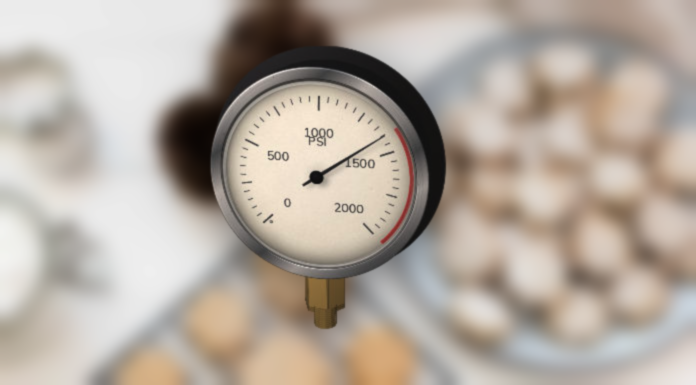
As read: **1400** psi
